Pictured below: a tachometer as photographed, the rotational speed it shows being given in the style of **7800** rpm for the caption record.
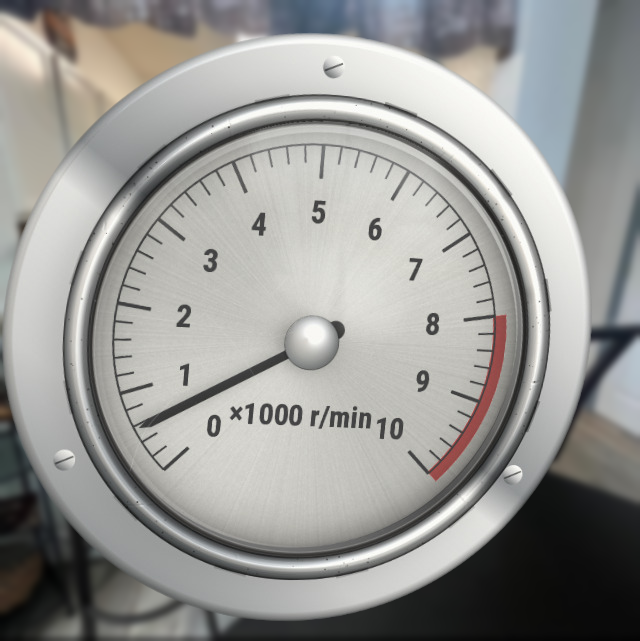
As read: **600** rpm
